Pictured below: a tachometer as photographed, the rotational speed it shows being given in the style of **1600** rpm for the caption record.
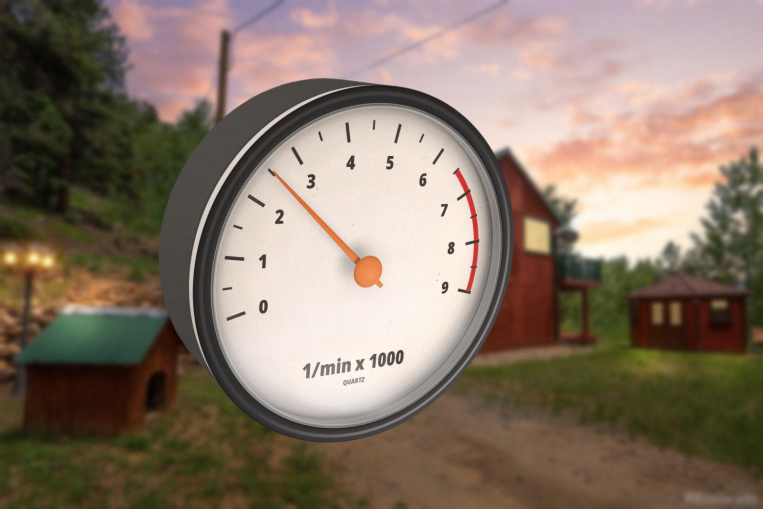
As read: **2500** rpm
